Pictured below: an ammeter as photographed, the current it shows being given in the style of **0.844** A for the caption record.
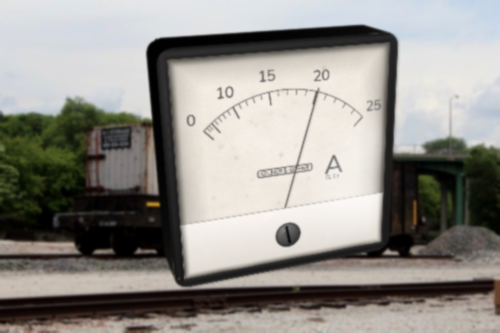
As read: **20** A
